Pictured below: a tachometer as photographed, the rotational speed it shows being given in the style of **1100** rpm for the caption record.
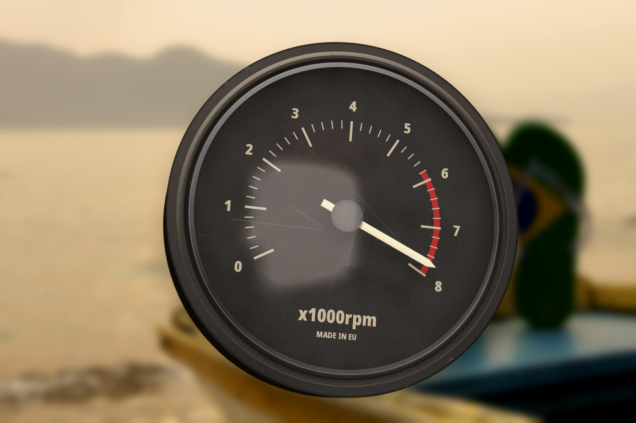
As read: **7800** rpm
